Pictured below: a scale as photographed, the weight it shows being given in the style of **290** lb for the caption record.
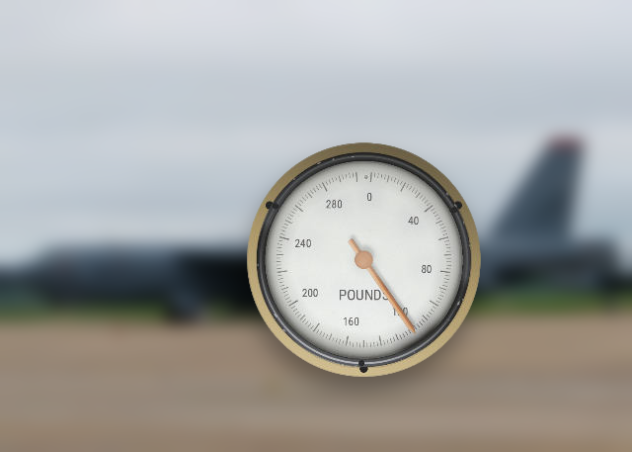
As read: **120** lb
